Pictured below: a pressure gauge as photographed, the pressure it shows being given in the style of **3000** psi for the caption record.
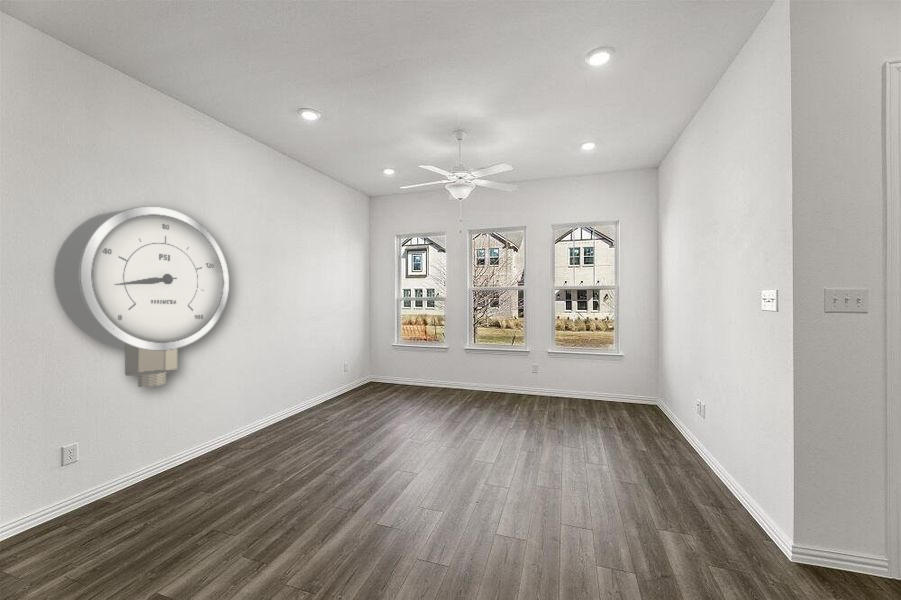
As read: **20** psi
